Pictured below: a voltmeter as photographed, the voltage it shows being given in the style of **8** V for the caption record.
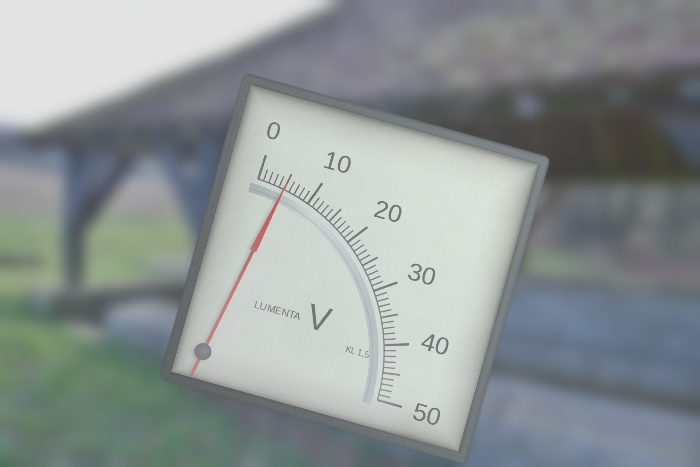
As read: **5** V
